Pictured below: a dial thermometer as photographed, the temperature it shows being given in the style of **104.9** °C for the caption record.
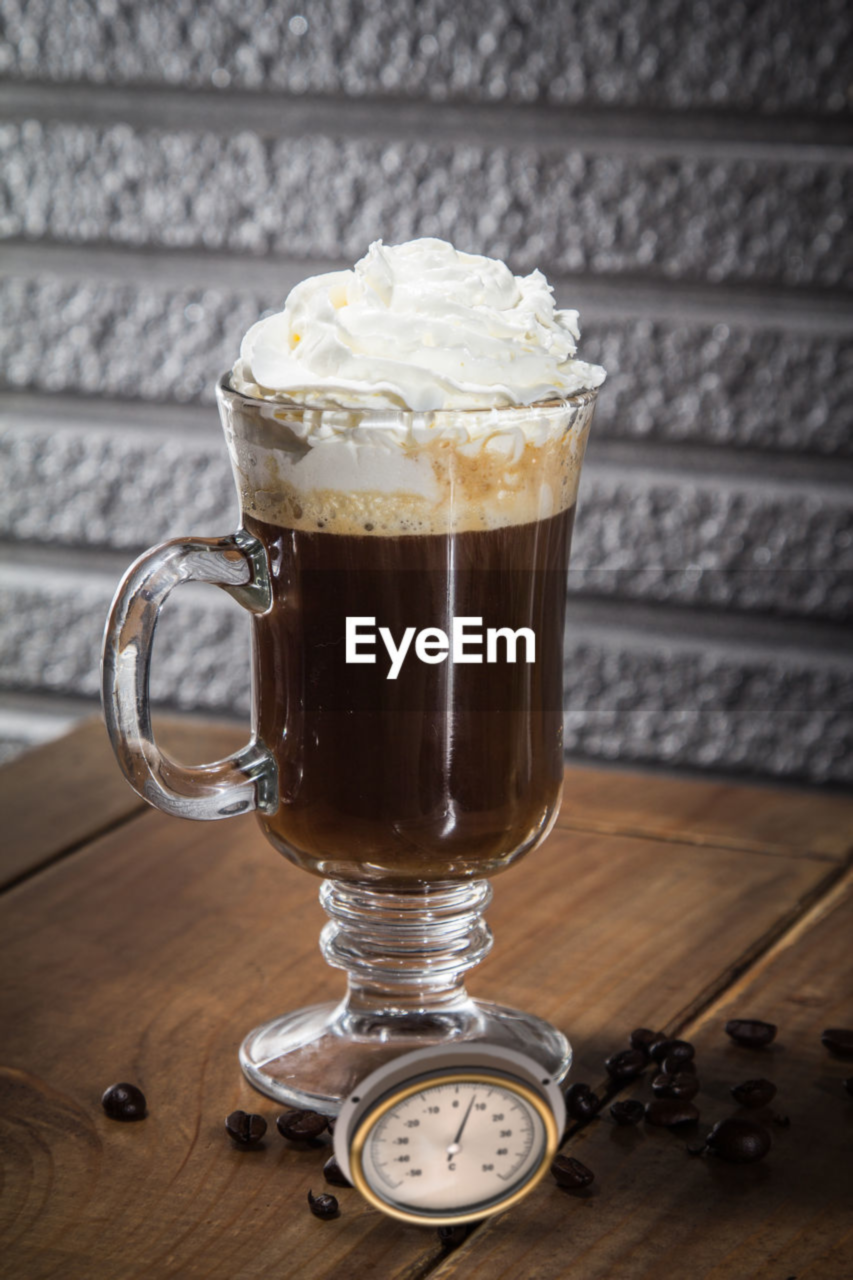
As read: **5** °C
